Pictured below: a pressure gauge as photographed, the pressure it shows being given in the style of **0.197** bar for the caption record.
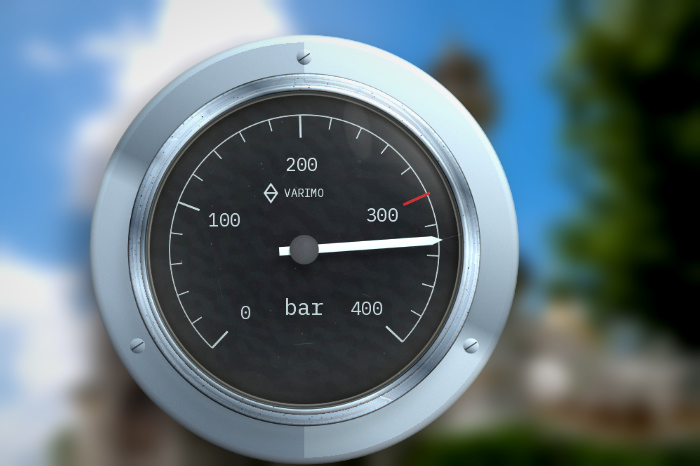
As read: **330** bar
